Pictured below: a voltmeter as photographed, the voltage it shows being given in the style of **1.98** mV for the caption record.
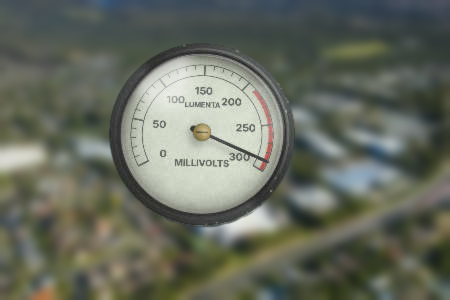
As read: **290** mV
